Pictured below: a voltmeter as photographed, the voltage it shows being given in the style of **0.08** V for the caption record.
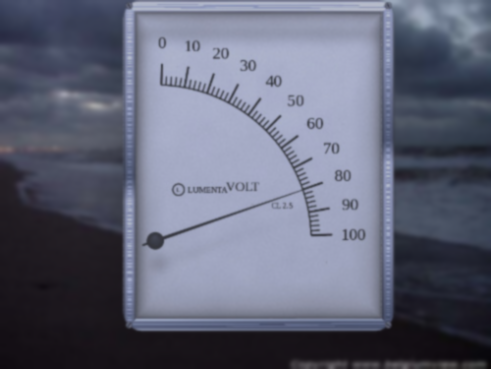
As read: **80** V
